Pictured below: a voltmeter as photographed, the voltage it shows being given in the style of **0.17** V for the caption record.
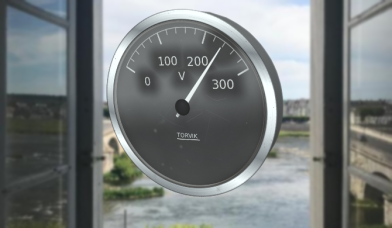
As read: **240** V
